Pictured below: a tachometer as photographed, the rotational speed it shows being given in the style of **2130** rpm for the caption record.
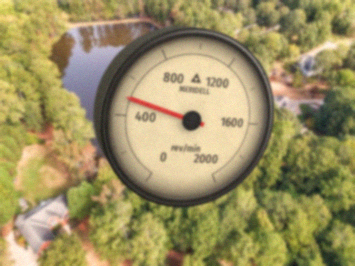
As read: **500** rpm
